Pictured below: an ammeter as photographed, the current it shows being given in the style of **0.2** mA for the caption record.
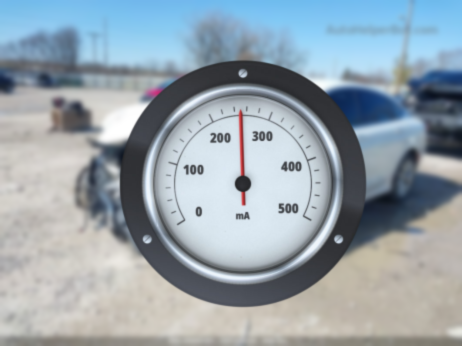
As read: **250** mA
